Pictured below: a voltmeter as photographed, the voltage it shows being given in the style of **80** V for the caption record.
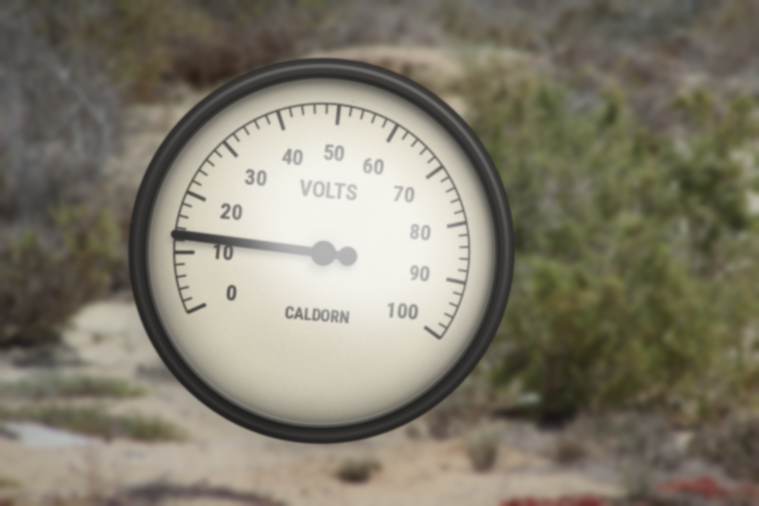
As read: **13** V
